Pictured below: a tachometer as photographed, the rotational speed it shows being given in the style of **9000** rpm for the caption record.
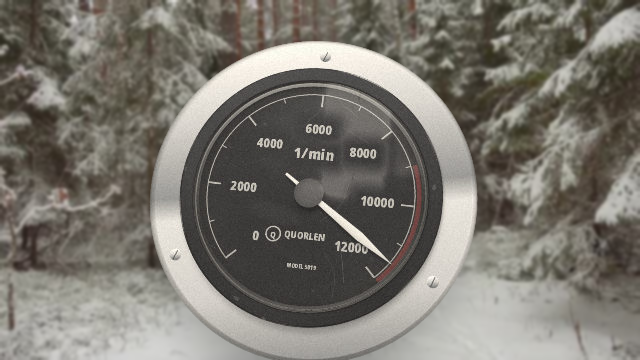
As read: **11500** rpm
